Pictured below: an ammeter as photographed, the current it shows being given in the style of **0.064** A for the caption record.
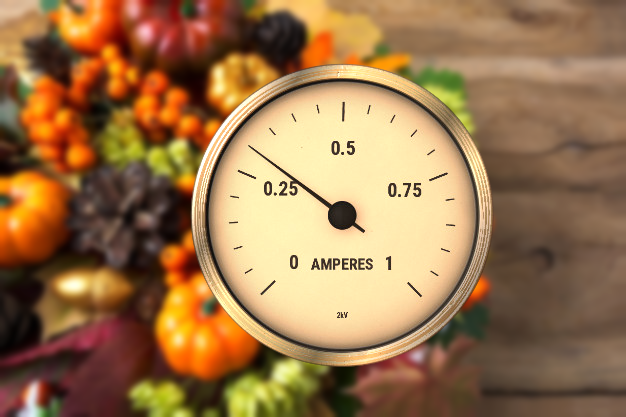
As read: **0.3** A
